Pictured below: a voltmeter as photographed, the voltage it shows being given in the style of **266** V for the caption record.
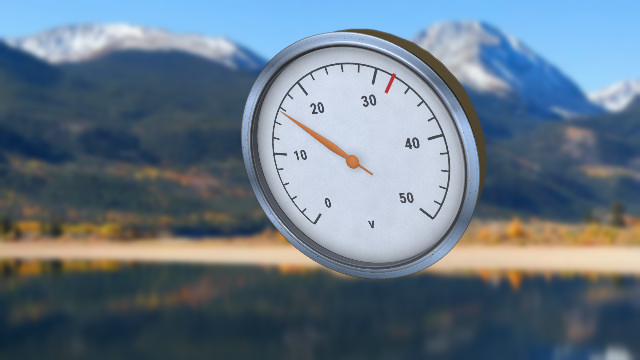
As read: **16** V
